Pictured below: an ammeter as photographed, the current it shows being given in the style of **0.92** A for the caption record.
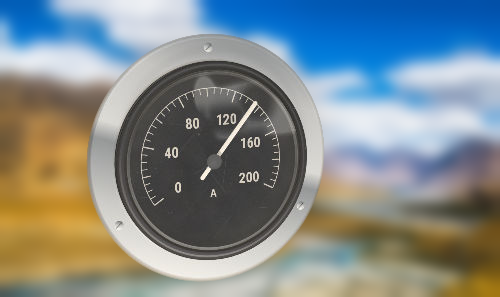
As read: **135** A
